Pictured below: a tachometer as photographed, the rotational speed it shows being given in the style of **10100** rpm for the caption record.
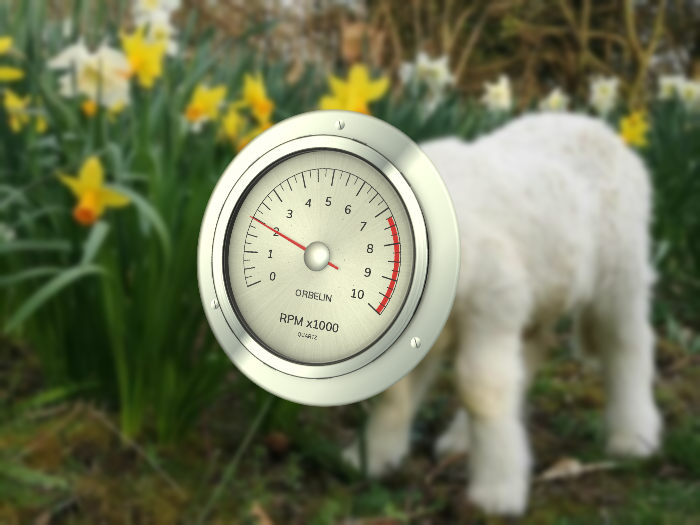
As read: **2000** rpm
